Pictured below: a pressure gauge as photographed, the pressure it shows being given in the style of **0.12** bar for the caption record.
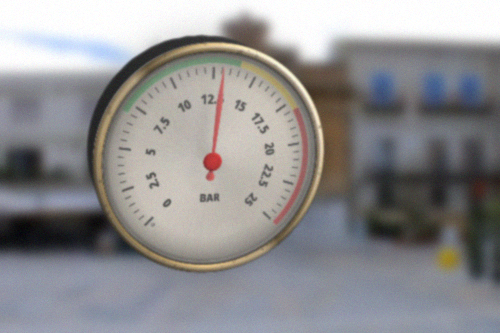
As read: **13** bar
